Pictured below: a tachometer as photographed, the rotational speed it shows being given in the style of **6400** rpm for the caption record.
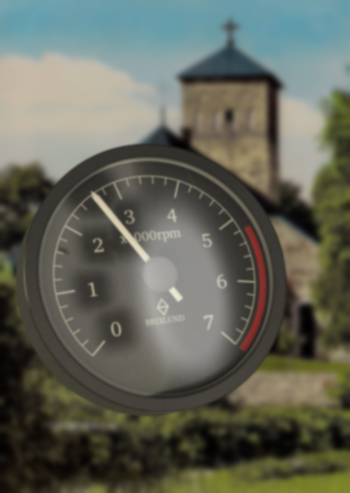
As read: **2600** rpm
